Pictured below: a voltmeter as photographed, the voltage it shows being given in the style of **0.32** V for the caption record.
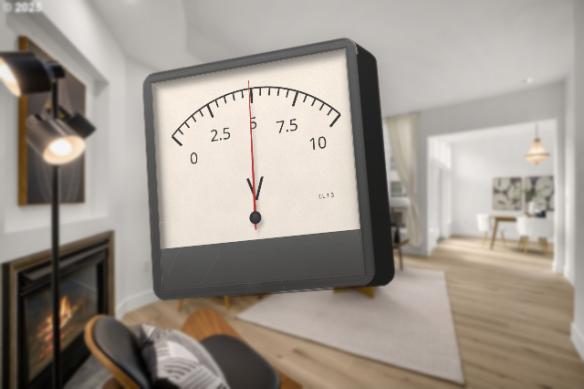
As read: **5** V
